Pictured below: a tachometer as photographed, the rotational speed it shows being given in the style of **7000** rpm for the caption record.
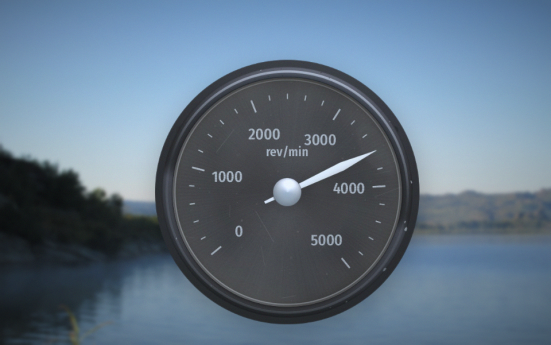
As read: **3600** rpm
